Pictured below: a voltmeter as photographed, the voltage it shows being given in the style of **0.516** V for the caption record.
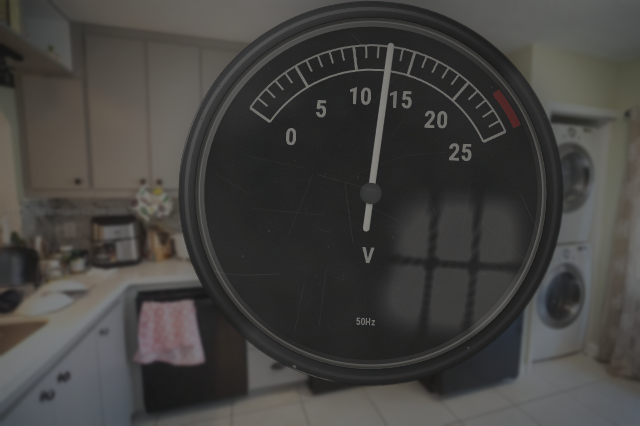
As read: **13** V
